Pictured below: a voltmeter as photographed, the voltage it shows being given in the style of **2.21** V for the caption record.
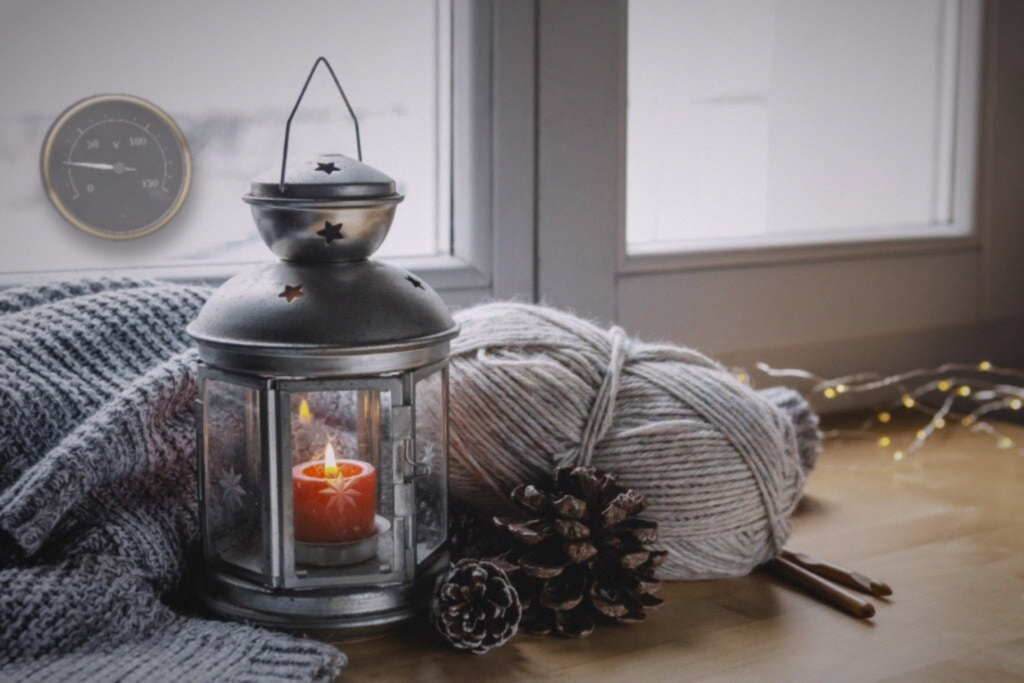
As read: **25** V
